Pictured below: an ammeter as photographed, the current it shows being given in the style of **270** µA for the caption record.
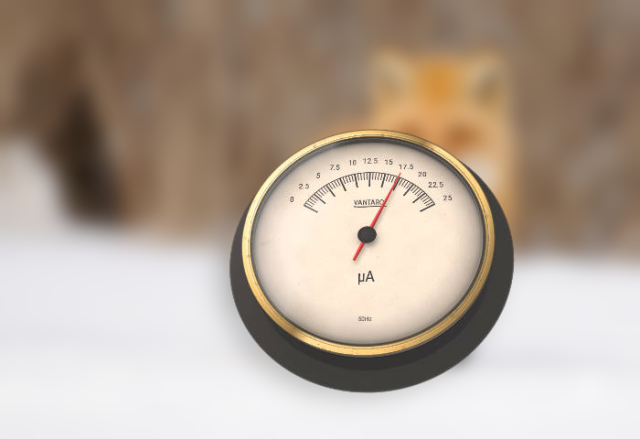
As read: **17.5** µA
